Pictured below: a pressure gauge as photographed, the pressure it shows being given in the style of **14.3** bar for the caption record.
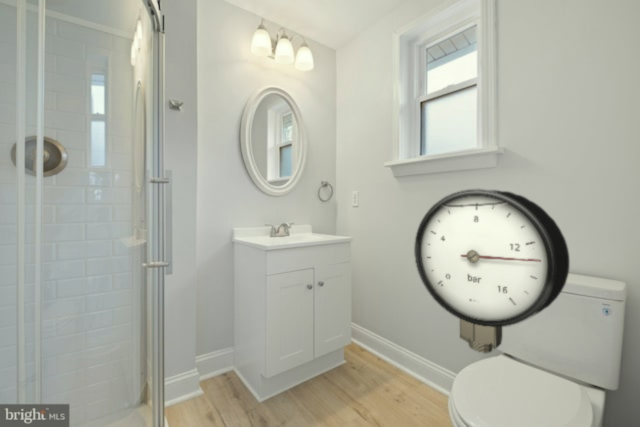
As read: **13** bar
